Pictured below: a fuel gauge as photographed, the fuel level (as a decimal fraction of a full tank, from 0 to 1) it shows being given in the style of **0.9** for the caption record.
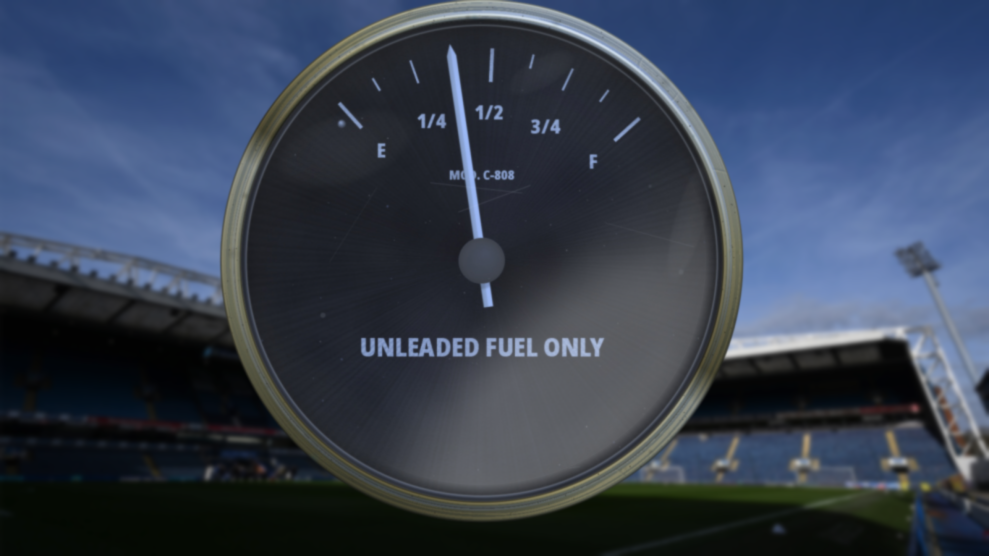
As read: **0.375**
